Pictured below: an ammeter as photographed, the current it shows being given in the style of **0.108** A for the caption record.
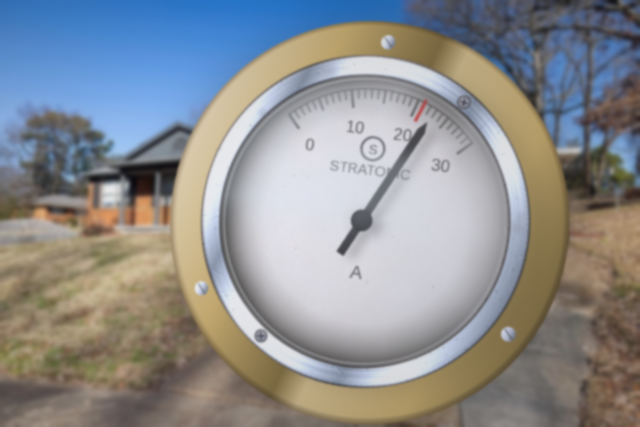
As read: **23** A
